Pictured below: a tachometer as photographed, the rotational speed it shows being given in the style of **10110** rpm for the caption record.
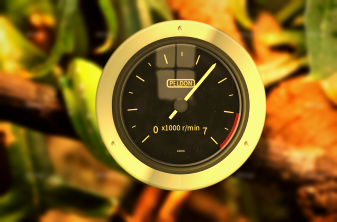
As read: **4500** rpm
